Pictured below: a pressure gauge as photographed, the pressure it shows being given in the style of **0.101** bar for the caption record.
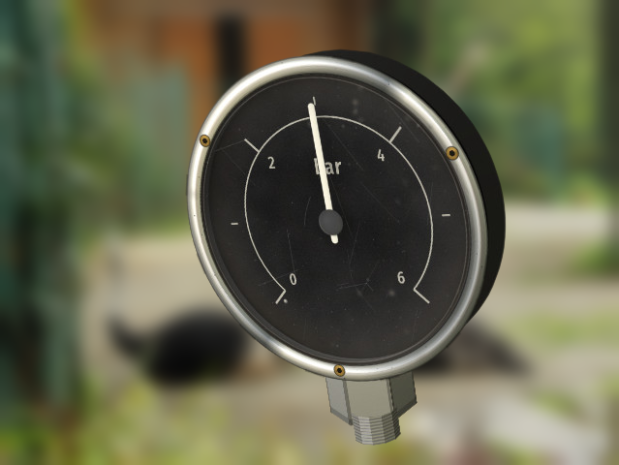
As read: **3** bar
